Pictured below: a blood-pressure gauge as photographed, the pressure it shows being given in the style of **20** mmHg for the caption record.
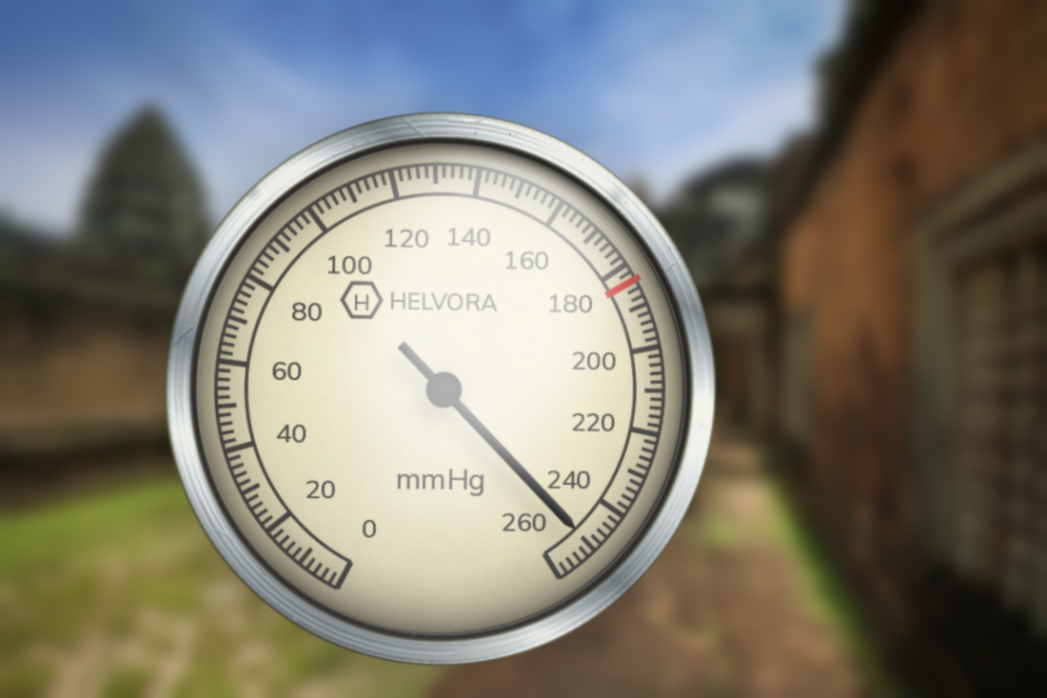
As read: **250** mmHg
